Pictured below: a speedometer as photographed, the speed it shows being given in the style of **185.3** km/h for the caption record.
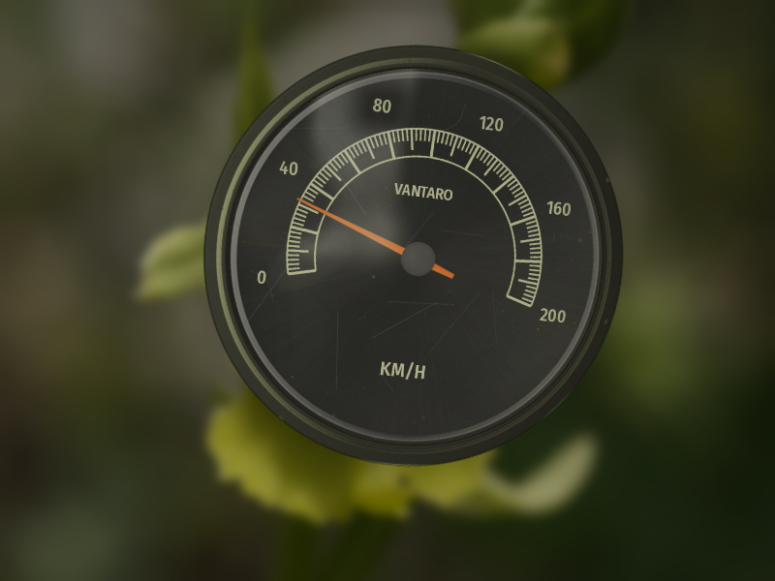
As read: **32** km/h
